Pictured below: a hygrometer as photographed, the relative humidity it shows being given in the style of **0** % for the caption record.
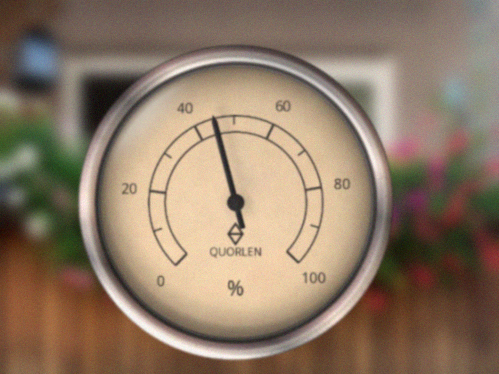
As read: **45** %
